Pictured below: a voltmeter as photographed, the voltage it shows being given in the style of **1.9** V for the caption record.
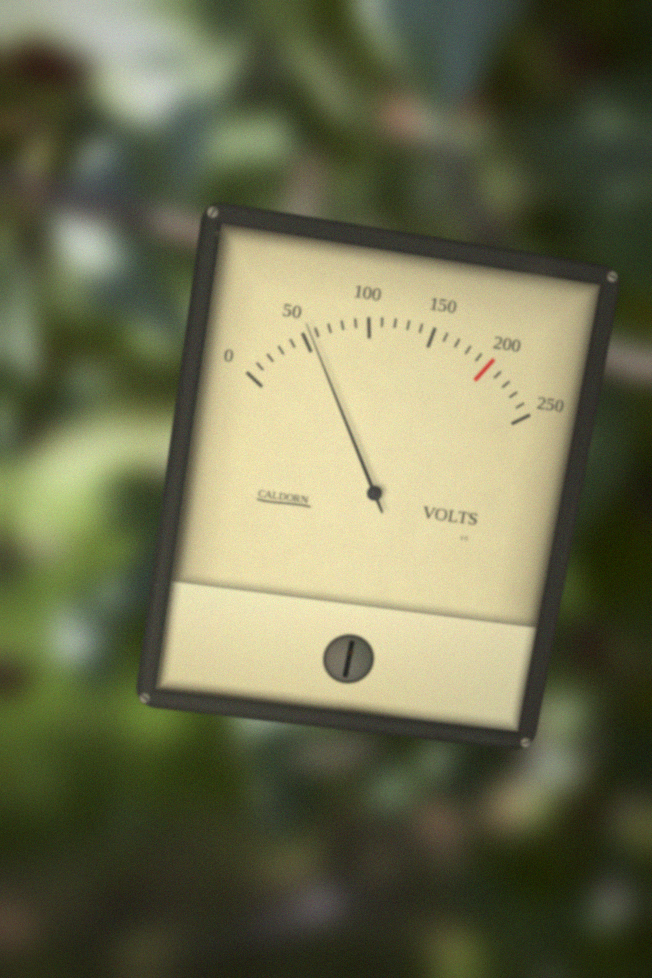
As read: **55** V
